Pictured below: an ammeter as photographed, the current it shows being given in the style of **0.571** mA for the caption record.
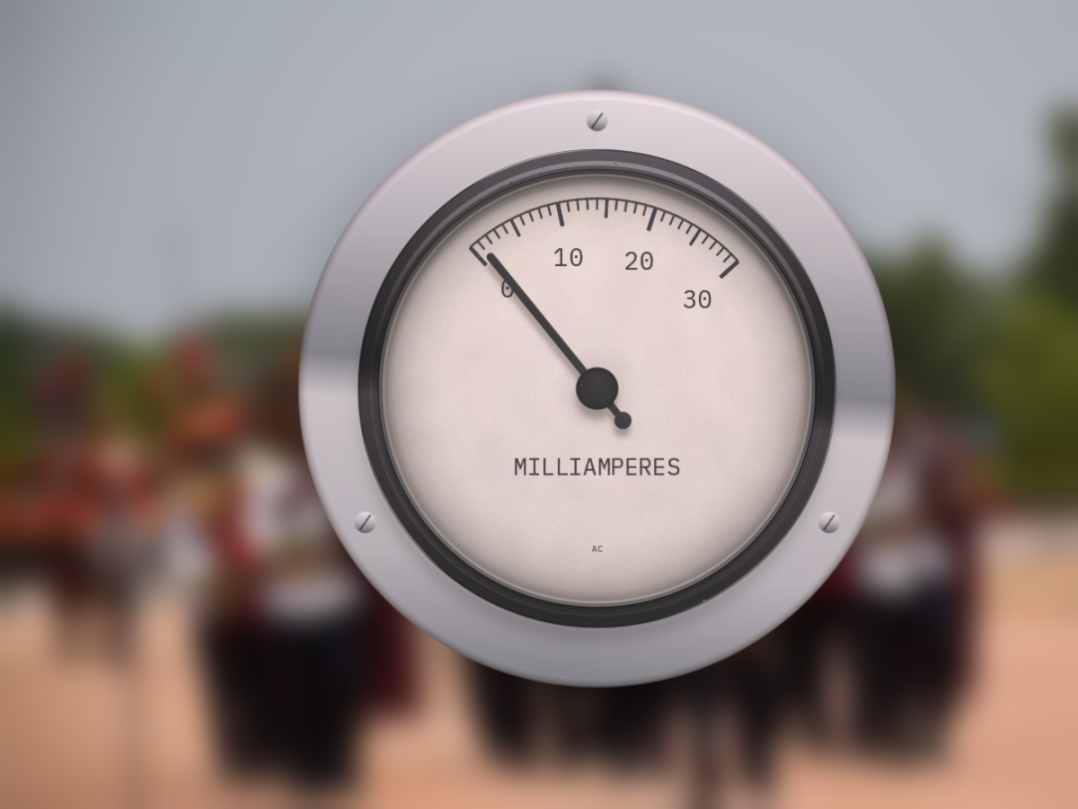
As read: **1** mA
